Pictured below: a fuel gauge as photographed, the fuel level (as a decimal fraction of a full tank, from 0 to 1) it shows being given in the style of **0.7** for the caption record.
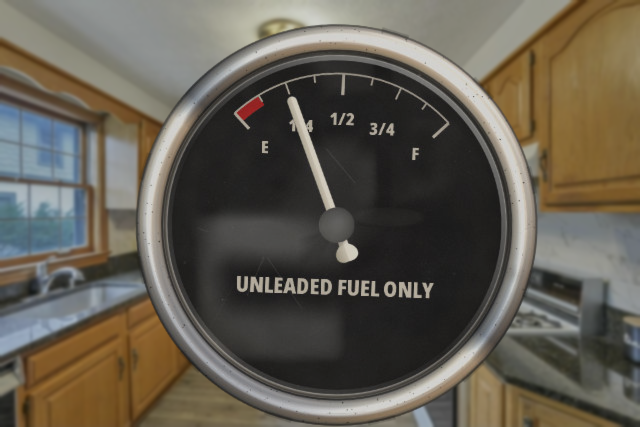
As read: **0.25**
